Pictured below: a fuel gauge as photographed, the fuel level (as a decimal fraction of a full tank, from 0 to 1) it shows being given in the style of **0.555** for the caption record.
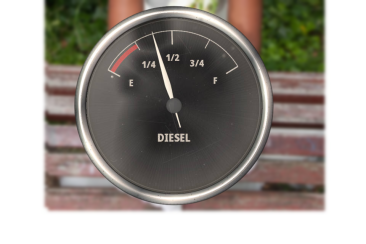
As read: **0.375**
